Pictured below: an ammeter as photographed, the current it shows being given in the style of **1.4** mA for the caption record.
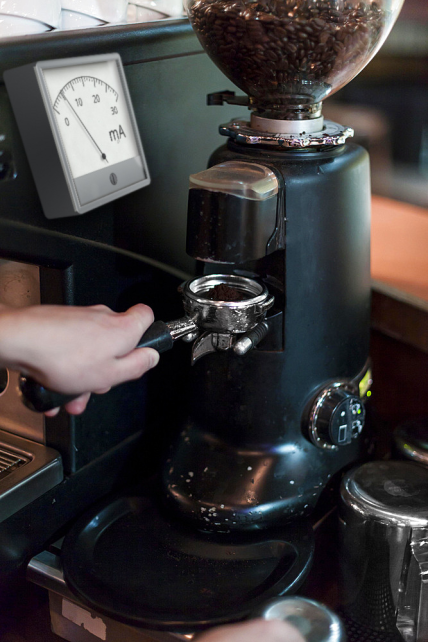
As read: **5** mA
